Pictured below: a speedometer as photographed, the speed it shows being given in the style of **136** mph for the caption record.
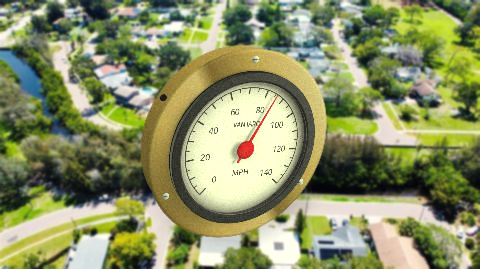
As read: **85** mph
